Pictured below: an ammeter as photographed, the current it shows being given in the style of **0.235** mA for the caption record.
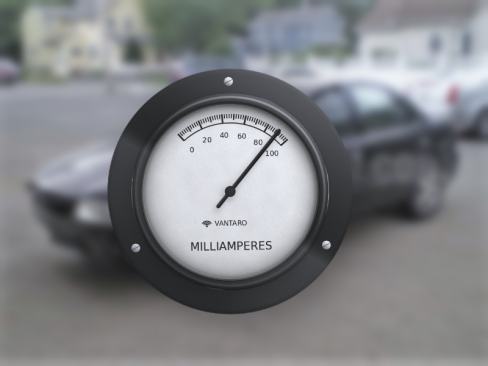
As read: **90** mA
